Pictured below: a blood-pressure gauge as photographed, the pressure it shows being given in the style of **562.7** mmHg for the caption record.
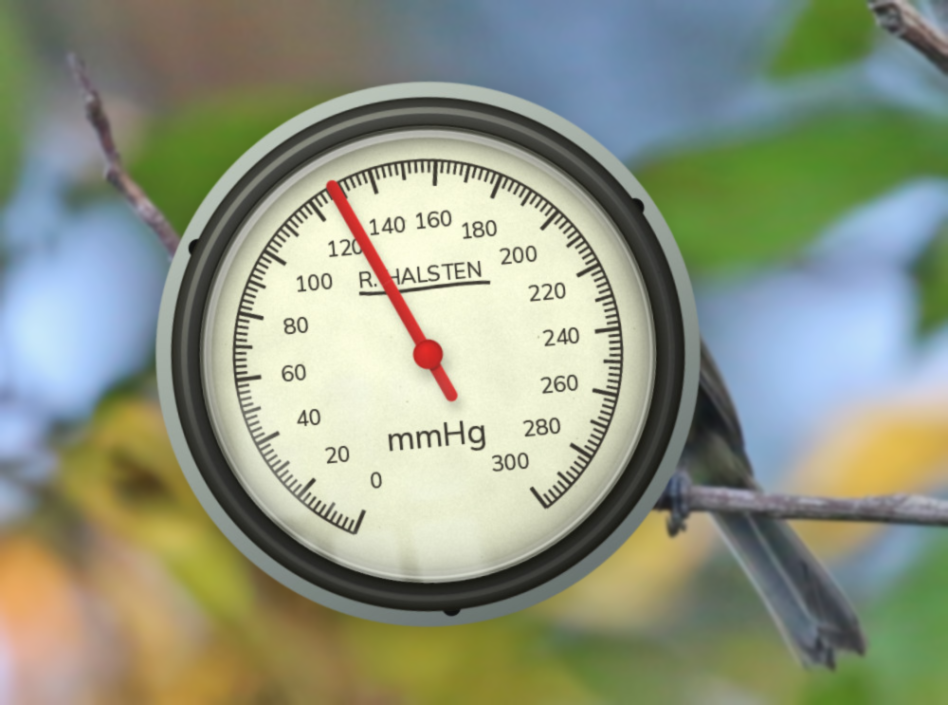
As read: **128** mmHg
